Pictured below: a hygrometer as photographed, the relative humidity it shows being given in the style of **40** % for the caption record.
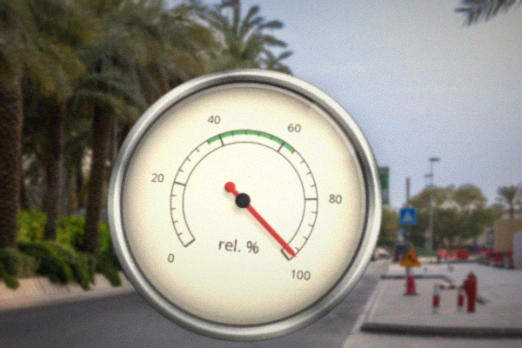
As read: **98** %
